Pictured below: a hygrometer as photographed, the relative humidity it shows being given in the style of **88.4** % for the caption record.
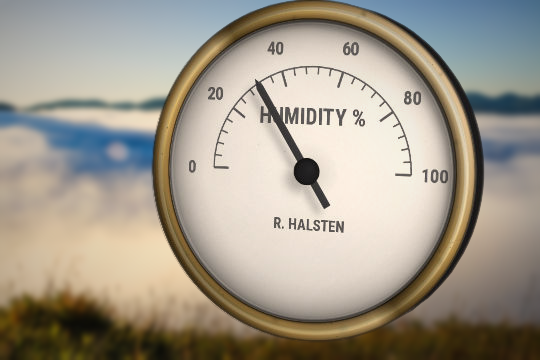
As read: **32** %
